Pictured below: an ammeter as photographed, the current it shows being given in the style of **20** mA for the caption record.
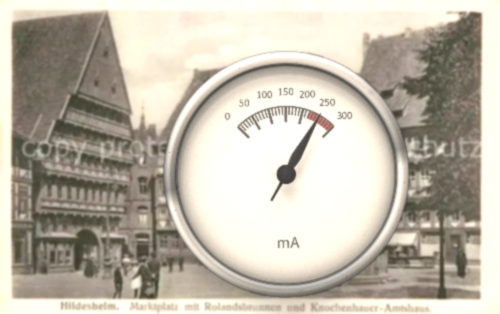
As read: **250** mA
